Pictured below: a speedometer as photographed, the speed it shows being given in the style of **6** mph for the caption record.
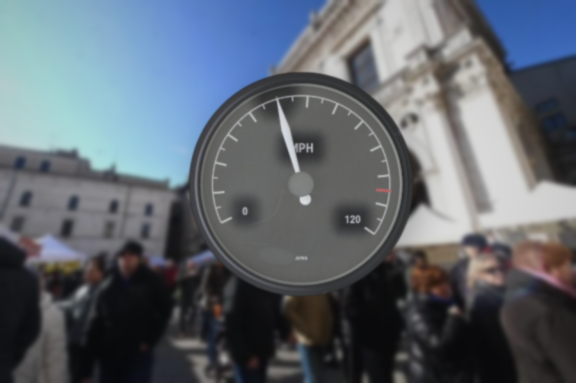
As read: **50** mph
